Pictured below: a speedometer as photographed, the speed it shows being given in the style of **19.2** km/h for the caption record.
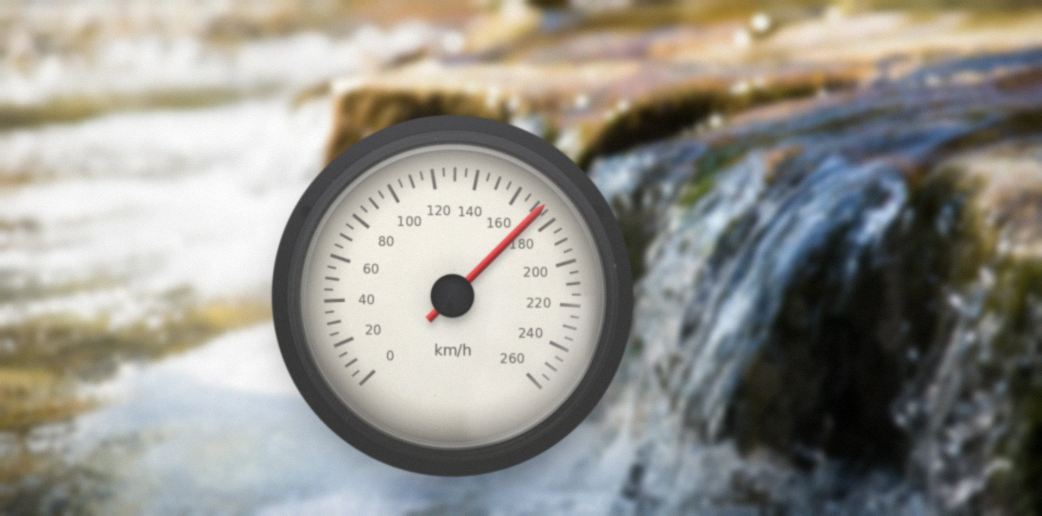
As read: **172.5** km/h
